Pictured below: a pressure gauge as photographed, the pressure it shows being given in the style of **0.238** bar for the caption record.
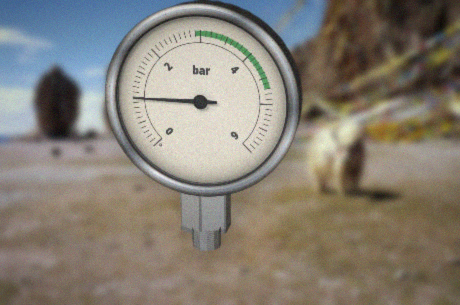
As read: **1** bar
